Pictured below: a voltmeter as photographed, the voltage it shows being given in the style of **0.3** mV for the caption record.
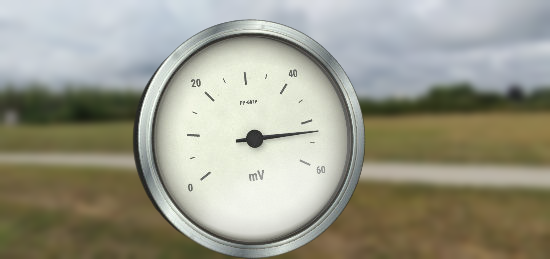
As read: **52.5** mV
